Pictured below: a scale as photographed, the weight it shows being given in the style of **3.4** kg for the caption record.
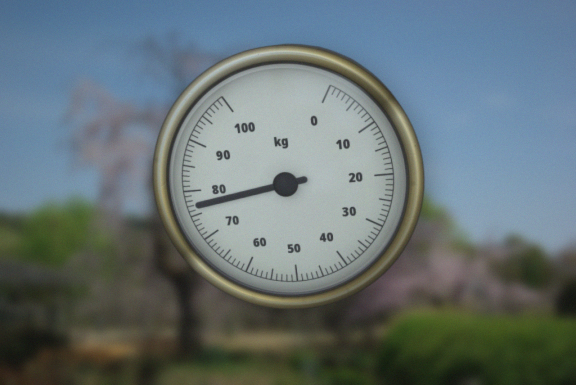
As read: **77** kg
